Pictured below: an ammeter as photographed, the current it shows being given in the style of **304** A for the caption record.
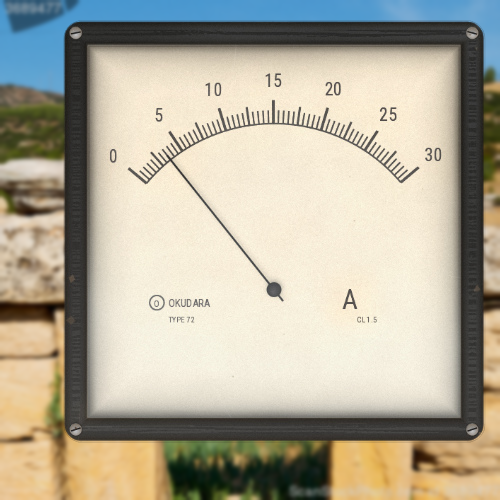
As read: **3.5** A
